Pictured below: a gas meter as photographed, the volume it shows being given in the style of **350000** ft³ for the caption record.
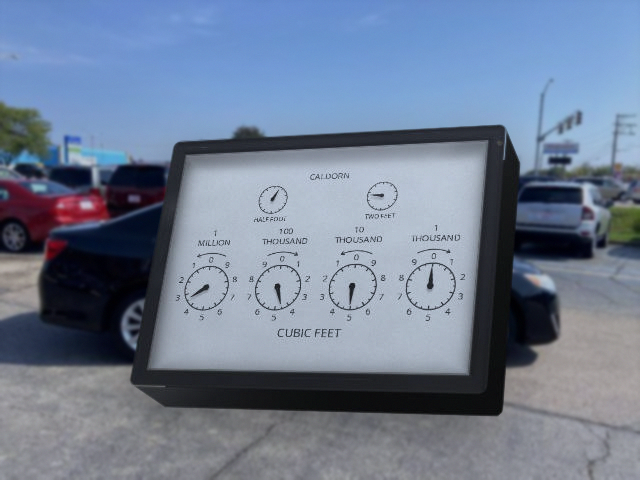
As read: **345000** ft³
